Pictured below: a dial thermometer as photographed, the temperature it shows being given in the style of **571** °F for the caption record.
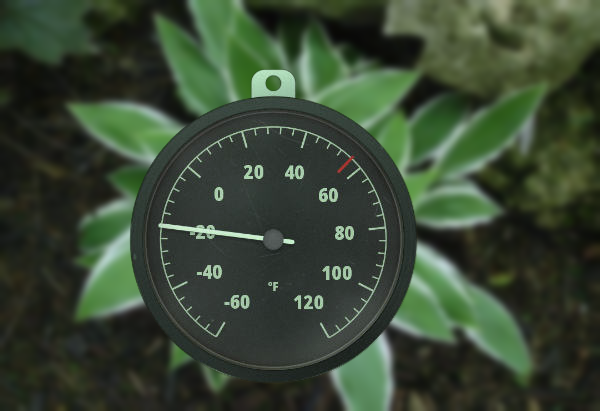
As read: **-20** °F
